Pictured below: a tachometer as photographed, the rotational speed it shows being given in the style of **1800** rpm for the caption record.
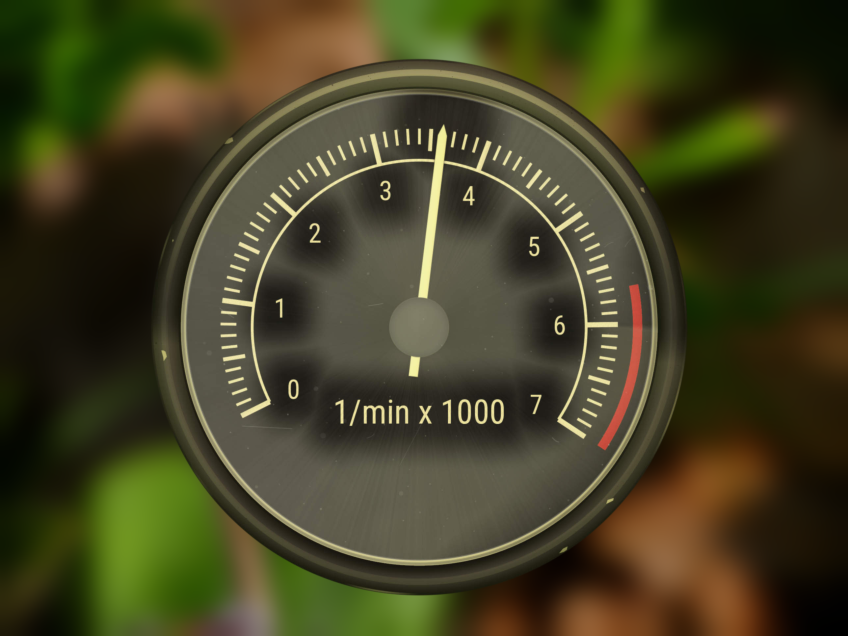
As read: **3600** rpm
